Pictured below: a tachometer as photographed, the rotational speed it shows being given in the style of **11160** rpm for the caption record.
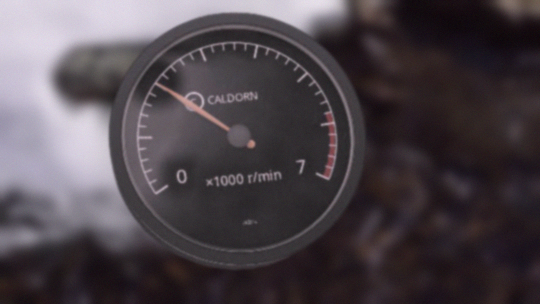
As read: **2000** rpm
